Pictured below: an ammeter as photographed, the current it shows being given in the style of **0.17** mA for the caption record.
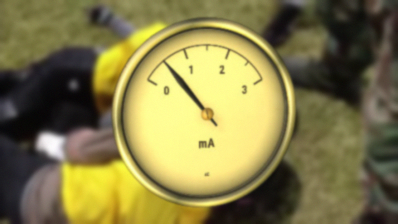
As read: **0.5** mA
